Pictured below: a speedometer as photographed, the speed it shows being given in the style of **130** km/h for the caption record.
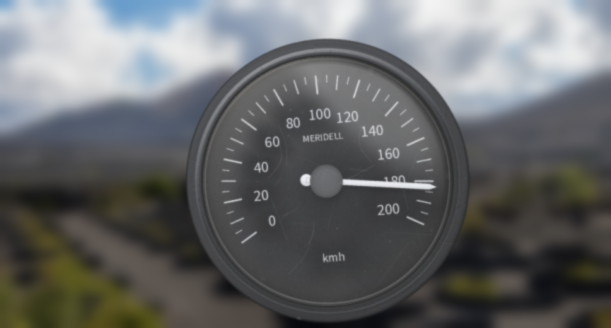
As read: **182.5** km/h
